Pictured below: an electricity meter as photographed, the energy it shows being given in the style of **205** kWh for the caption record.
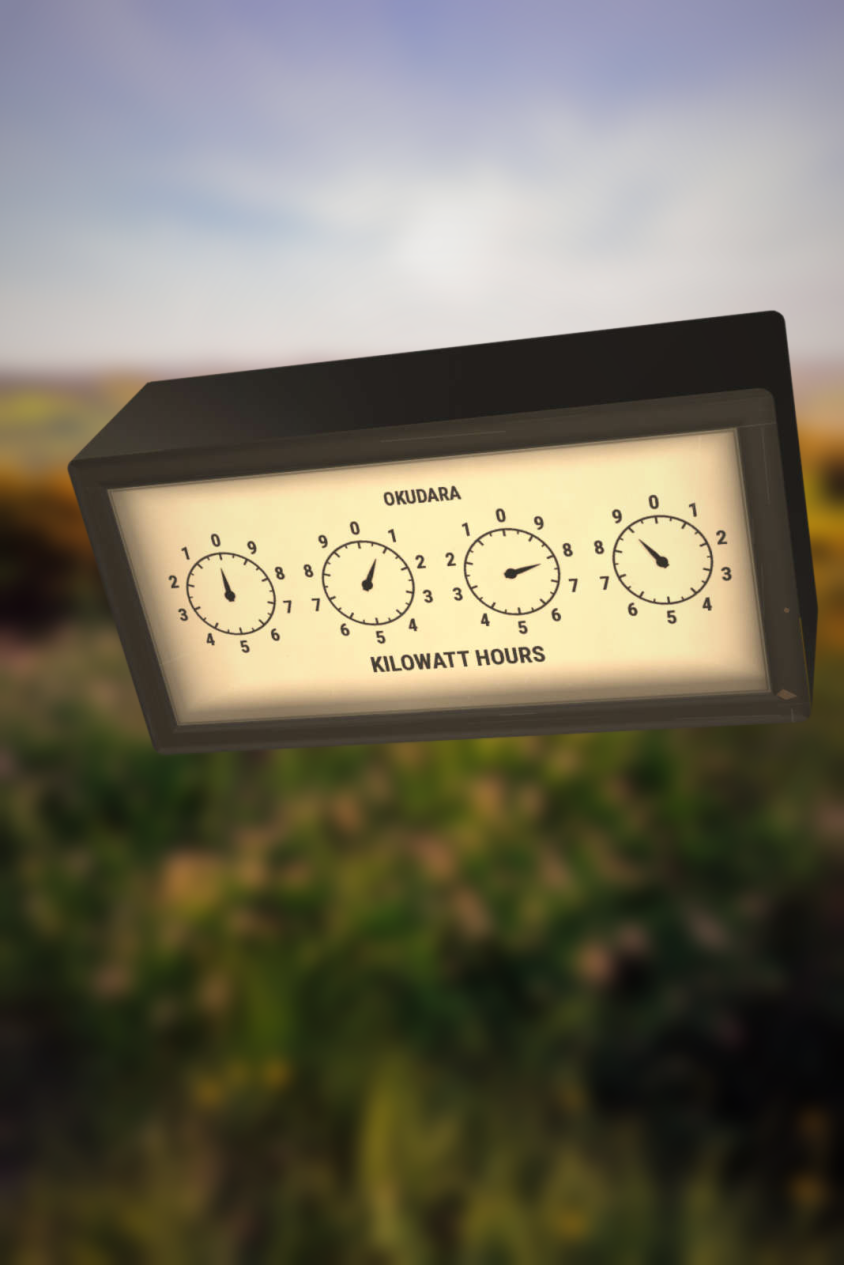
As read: **79** kWh
